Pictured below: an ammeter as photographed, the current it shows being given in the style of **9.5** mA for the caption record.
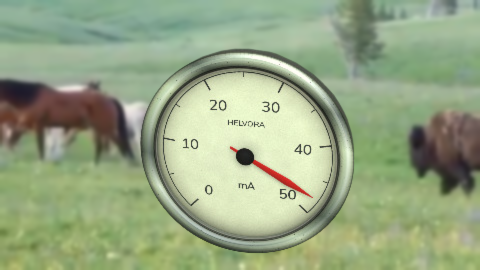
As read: **47.5** mA
